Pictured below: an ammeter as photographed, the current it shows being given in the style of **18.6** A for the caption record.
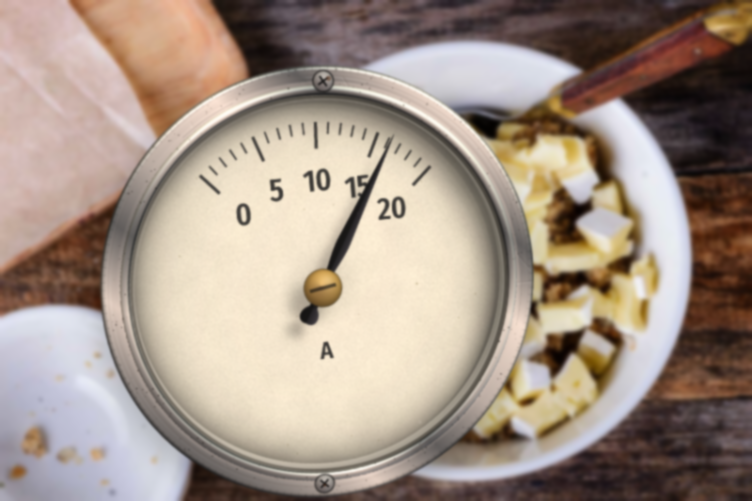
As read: **16** A
